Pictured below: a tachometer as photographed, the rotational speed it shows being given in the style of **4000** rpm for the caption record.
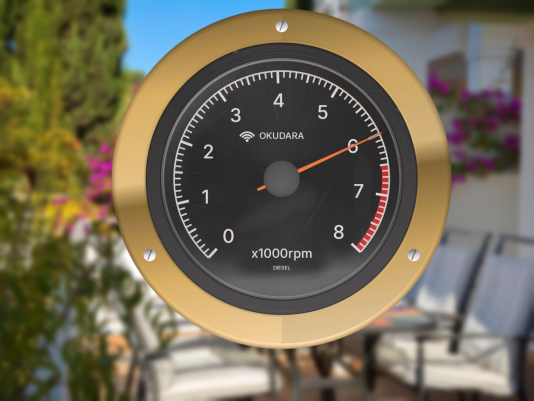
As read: **6000** rpm
